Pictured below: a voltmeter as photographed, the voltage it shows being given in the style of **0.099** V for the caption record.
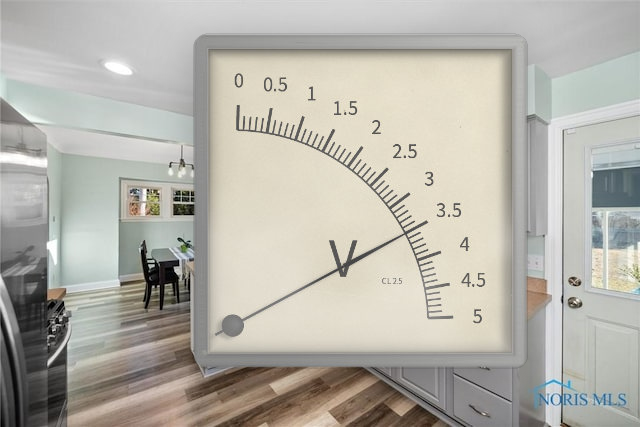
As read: **3.5** V
